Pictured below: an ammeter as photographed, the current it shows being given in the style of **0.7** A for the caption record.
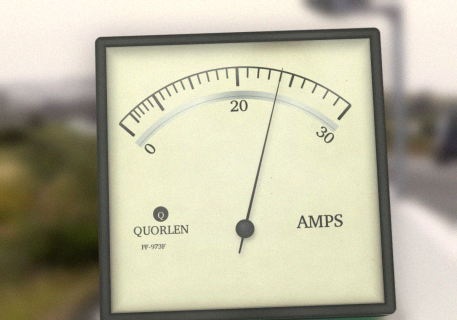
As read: **24** A
